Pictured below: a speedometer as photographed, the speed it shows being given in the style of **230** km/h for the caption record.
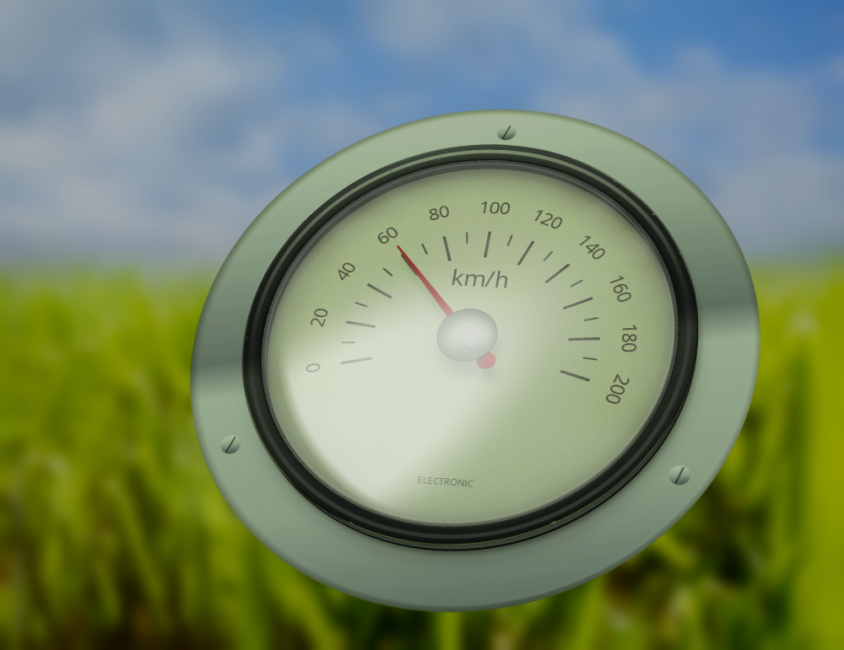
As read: **60** km/h
